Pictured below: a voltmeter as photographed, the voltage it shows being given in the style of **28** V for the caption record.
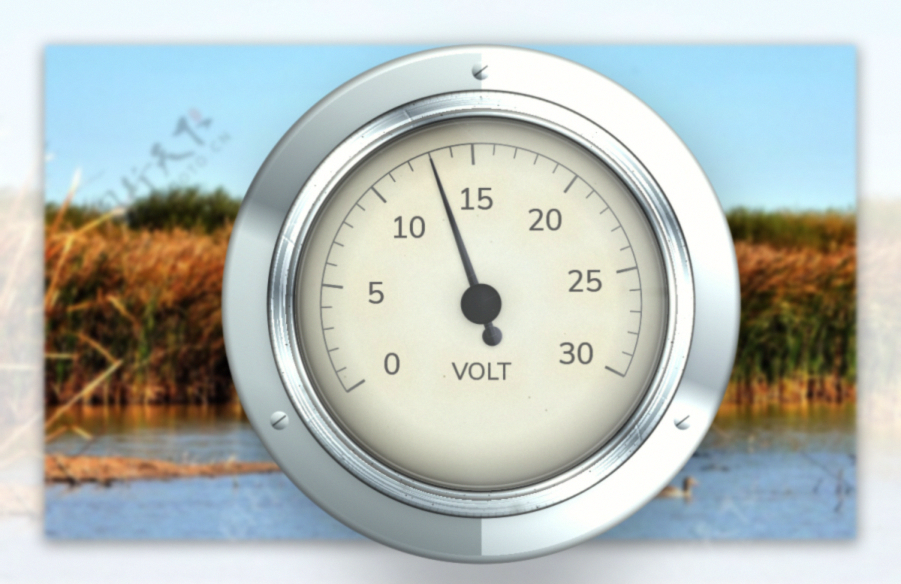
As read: **13** V
